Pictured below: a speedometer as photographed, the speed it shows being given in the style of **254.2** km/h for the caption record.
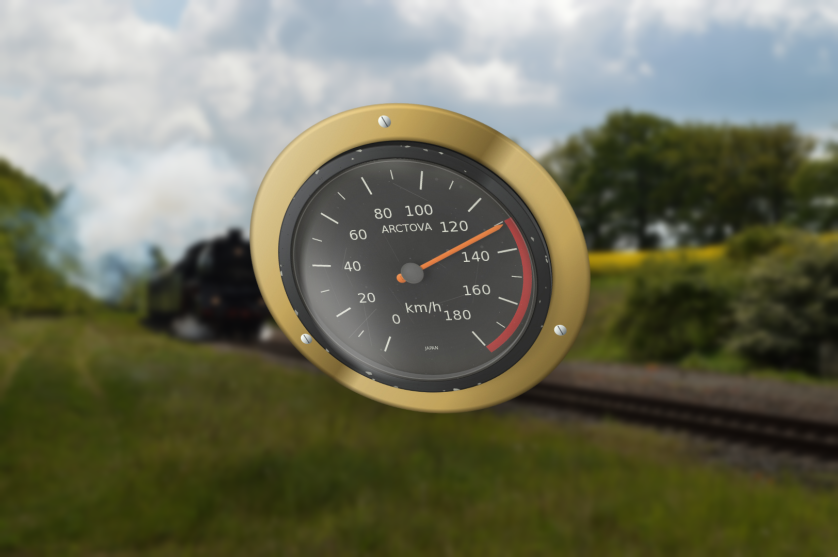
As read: **130** km/h
